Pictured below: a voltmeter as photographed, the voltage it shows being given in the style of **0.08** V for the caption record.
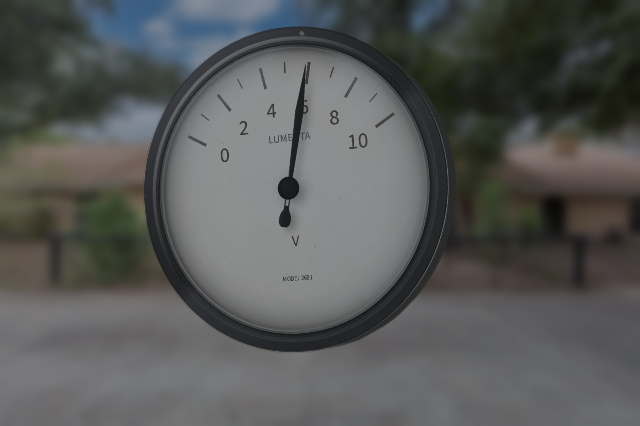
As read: **6** V
